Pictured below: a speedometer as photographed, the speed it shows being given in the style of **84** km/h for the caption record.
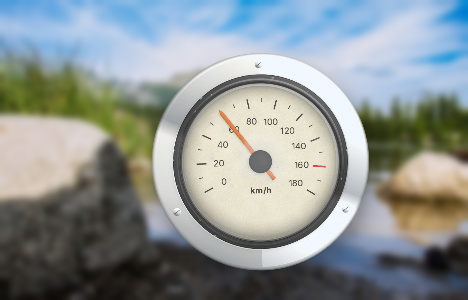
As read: **60** km/h
